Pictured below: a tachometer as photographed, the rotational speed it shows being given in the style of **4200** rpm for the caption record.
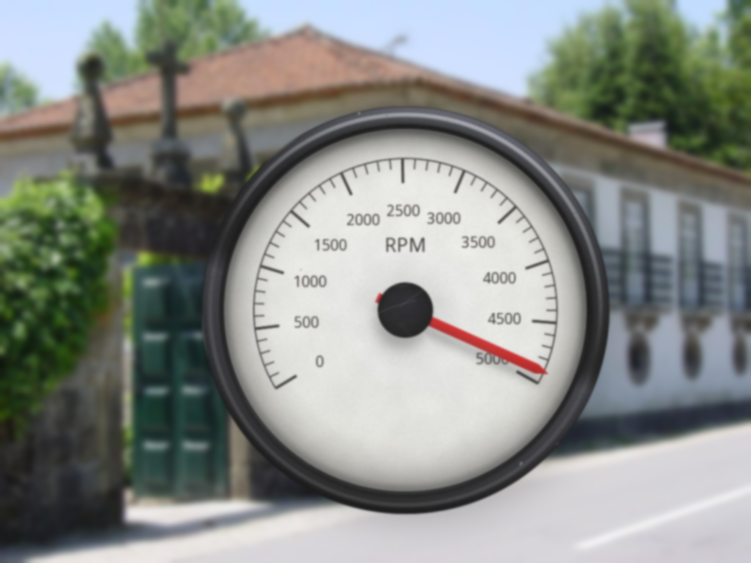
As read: **4900** rpm
